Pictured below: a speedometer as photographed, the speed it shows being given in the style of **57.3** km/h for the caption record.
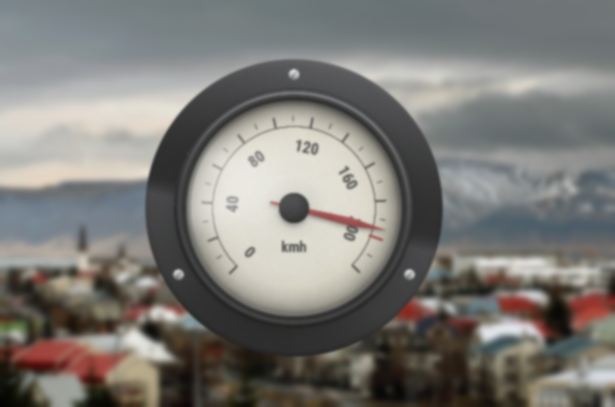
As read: **195** km/h
